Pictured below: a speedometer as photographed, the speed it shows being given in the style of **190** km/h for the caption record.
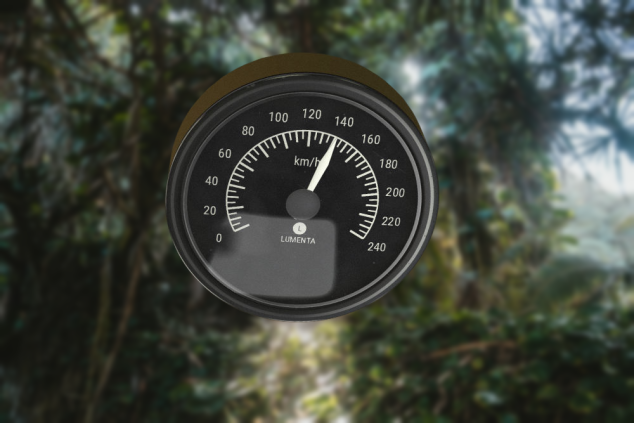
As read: **140** km/h
